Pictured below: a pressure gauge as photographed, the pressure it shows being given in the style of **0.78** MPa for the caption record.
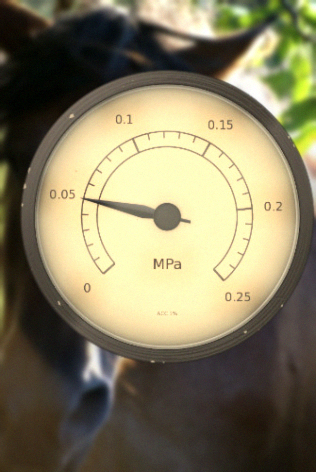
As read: **0.05** MPa
